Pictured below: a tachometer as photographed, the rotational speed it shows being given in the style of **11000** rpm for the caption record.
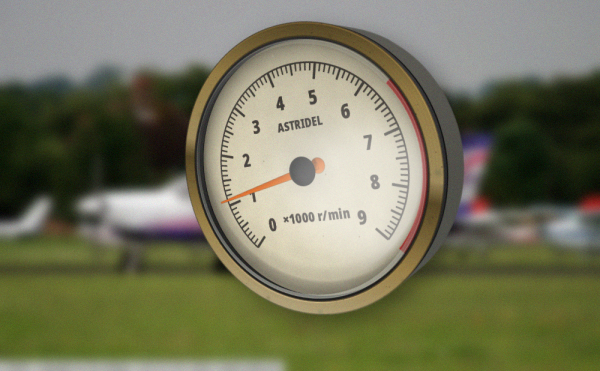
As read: **1100** rpm
